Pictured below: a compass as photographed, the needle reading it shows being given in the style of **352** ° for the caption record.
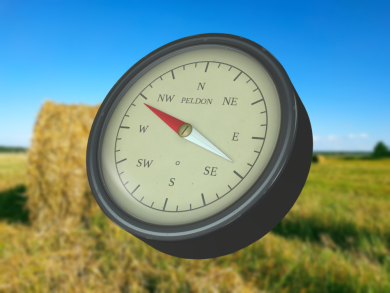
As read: **295** °
